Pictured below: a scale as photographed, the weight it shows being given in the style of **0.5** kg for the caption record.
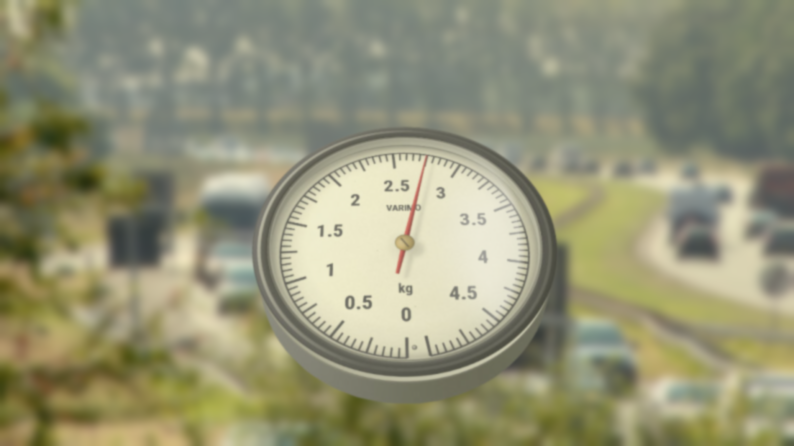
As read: **2.75** kg
